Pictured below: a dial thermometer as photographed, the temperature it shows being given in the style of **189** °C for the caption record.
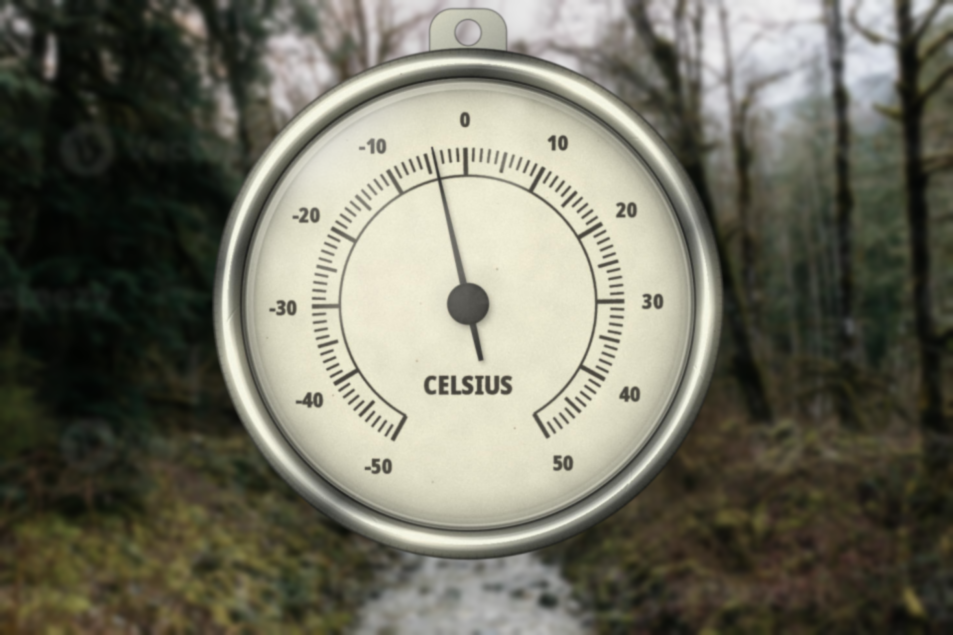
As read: **-4** °C
